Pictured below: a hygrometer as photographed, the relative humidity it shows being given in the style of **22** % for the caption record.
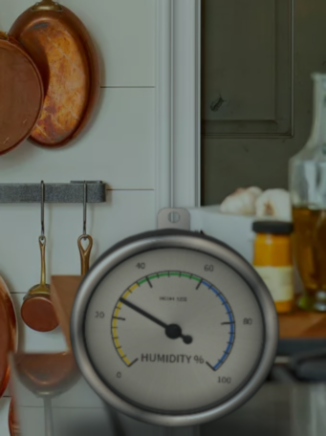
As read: **28** %
